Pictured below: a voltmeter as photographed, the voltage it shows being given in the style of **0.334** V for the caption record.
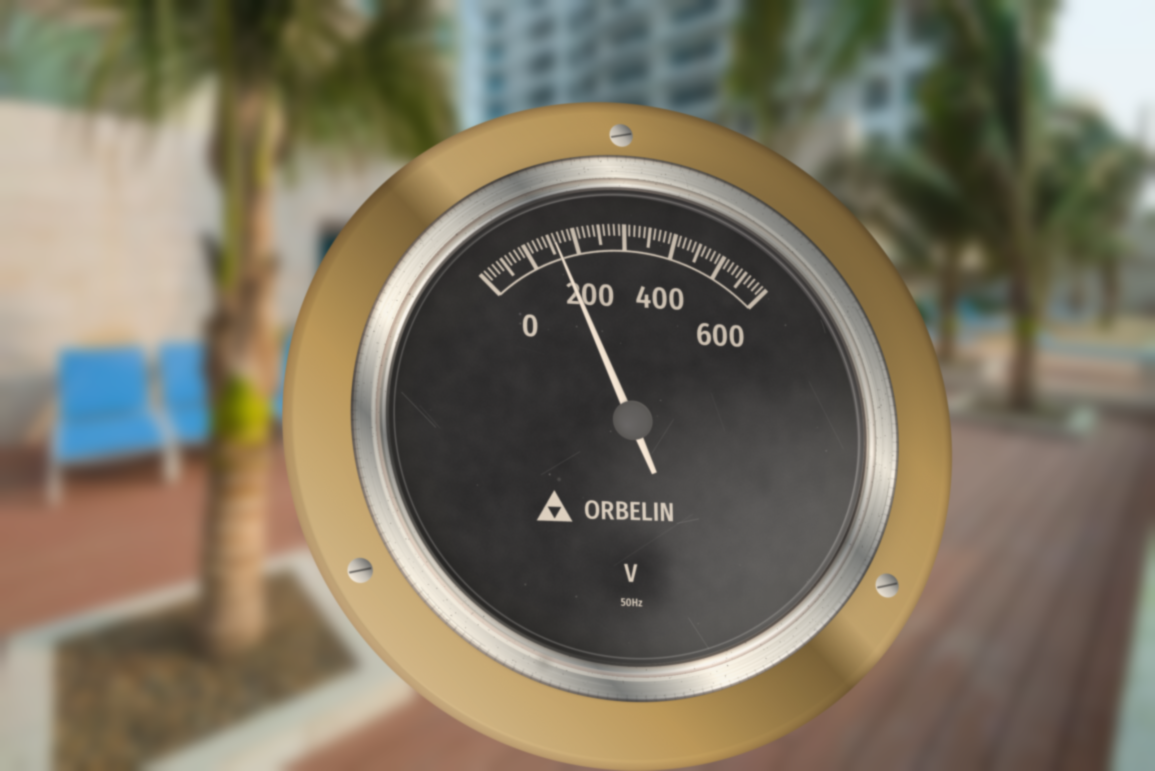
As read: **150** V
